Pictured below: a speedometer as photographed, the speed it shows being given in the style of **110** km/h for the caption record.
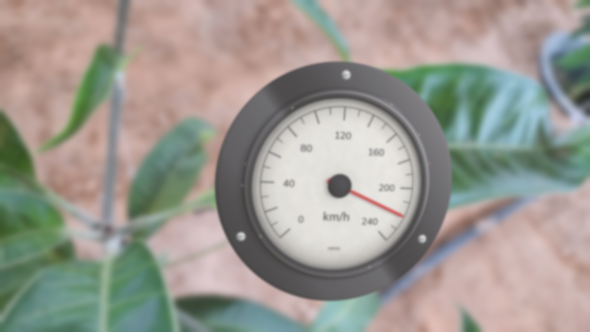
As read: **220** km/h
